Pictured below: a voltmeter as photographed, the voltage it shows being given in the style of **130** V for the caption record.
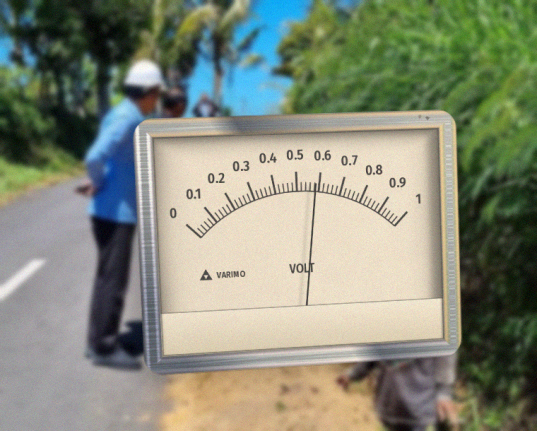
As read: **0.58** V
